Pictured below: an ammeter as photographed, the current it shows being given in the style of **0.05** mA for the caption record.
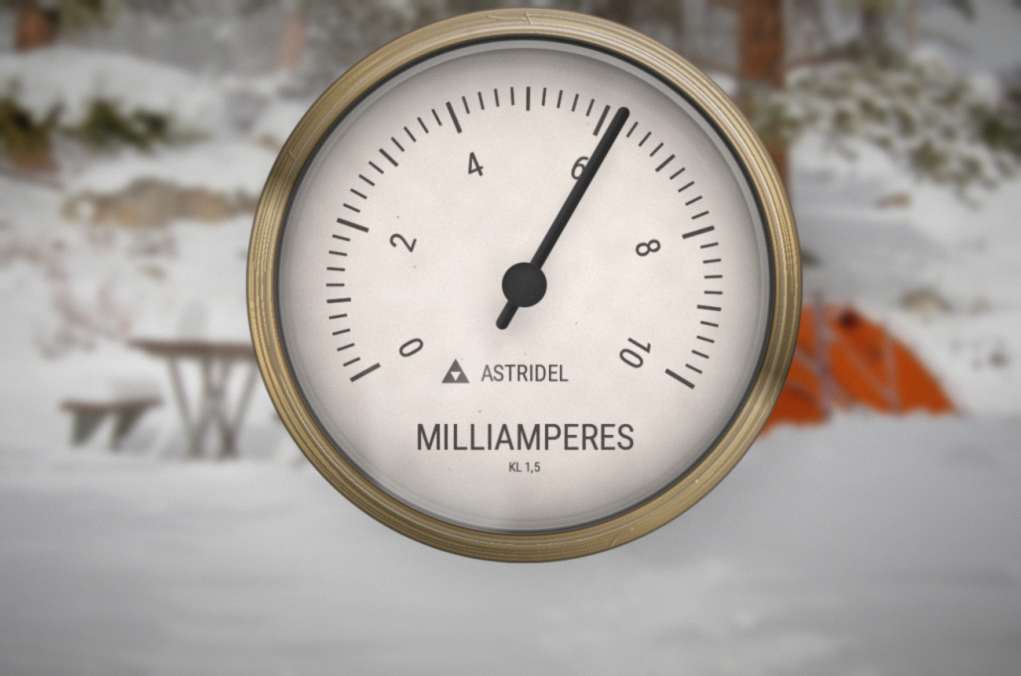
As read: **6.2** mA
